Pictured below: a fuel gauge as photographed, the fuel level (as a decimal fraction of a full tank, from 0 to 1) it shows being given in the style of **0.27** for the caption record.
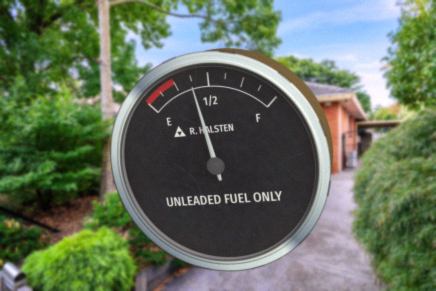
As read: **0.375**
